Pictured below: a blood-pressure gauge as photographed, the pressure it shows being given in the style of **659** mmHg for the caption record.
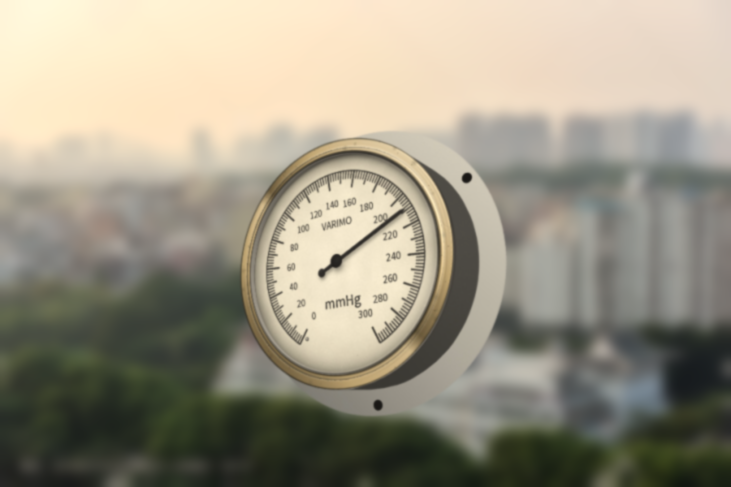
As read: **210** mmHg
